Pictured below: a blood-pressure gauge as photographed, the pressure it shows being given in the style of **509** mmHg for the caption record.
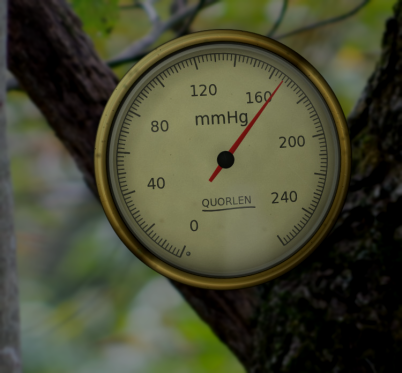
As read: **166** mmHg
